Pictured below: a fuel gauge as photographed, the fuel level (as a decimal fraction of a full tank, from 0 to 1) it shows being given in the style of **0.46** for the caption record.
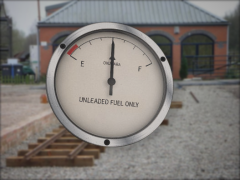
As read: **0.5**
